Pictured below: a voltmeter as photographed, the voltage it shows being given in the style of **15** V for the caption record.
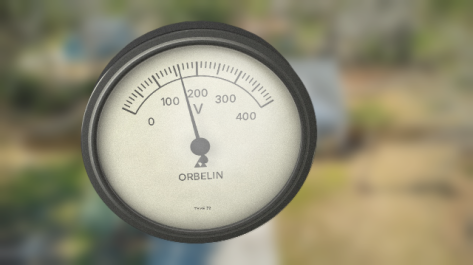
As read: **160** V
